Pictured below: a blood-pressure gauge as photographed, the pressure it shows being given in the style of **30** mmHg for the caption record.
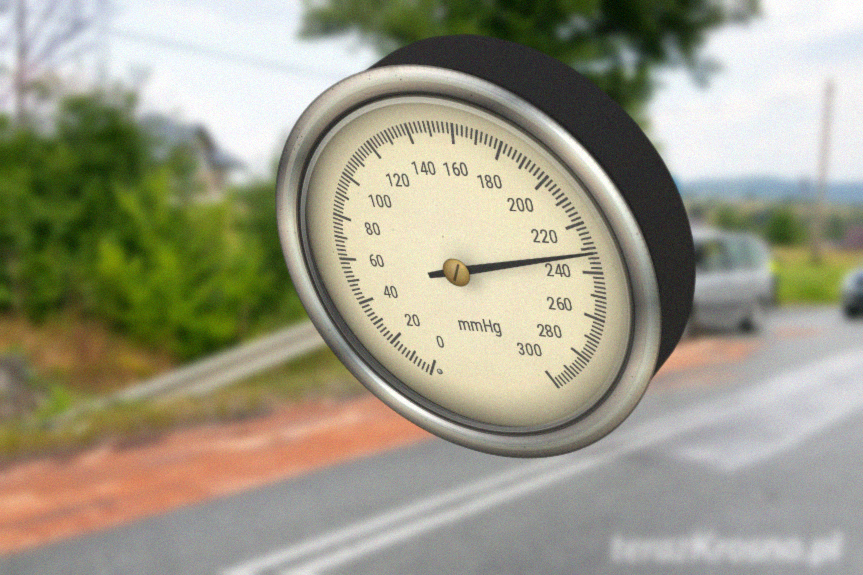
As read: **230** mmHg
